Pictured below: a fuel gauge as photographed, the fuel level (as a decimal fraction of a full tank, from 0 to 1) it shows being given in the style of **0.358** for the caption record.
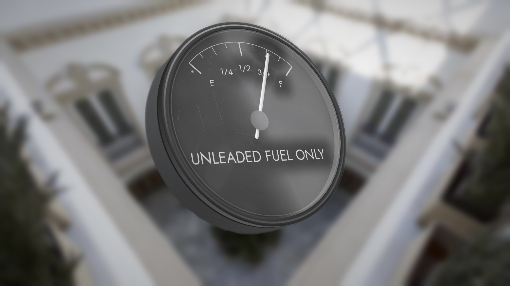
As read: **0.75**
